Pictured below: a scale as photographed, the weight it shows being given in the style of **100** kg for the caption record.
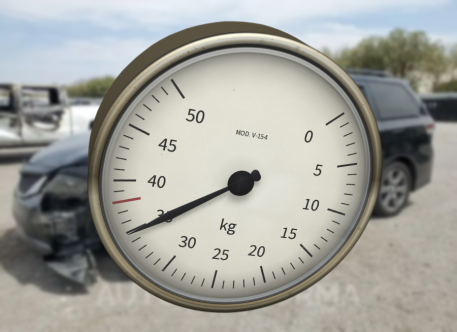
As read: **35** kg
